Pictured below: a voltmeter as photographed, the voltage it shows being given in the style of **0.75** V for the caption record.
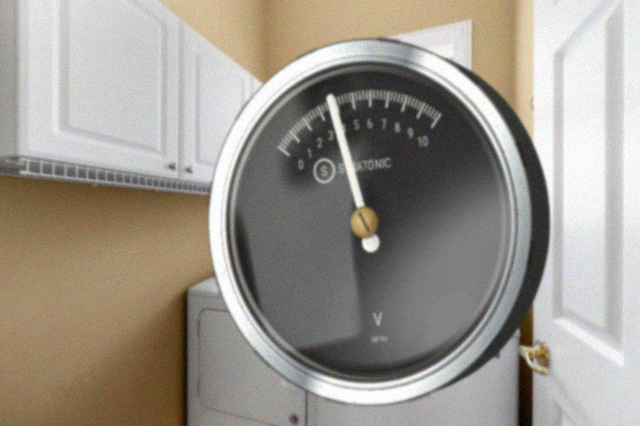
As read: **4** V
